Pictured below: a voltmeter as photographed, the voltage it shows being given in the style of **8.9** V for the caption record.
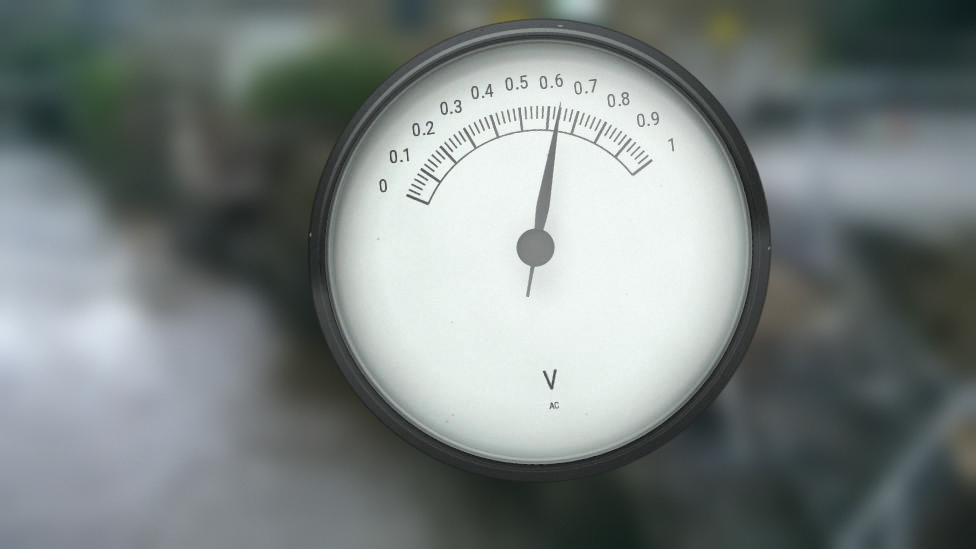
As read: **0.64** V
